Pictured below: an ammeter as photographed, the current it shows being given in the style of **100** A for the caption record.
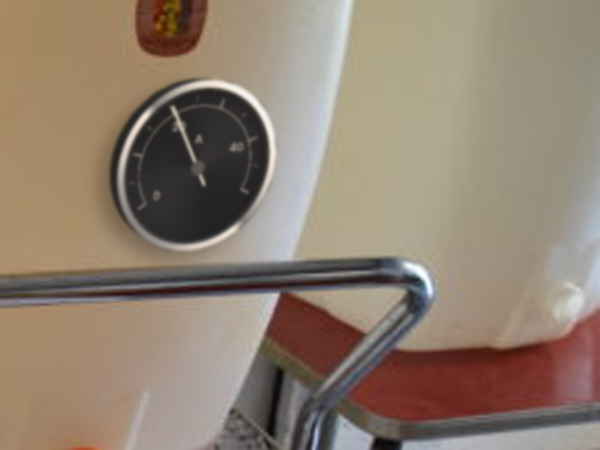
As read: **20** A
